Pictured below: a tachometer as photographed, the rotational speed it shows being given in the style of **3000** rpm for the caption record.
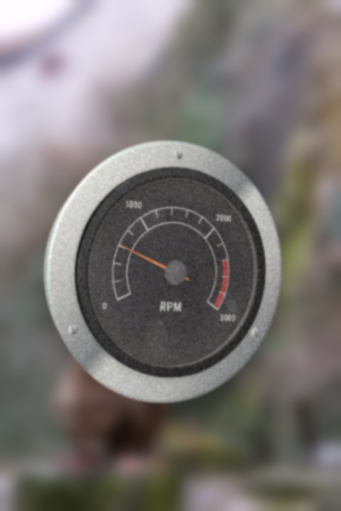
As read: **600** rpm
